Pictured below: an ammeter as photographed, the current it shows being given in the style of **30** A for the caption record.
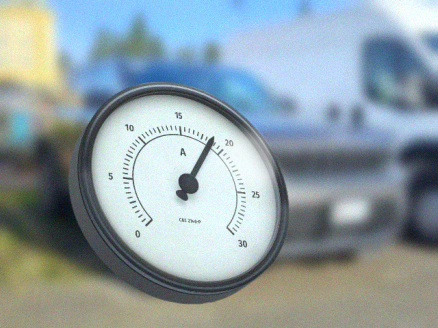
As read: **18.5** A
